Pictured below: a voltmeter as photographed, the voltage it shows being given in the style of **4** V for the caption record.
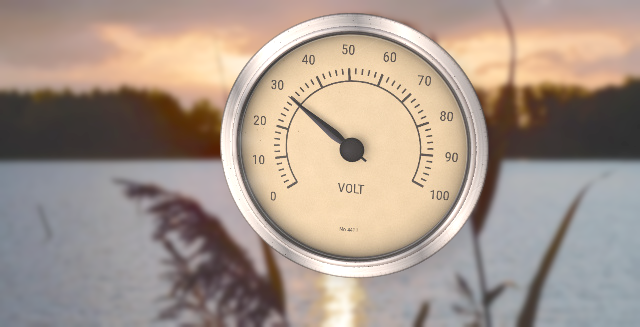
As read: **30** V
